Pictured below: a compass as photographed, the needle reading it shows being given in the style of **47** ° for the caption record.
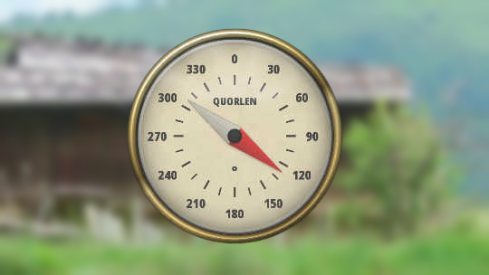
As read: **127.5** °
